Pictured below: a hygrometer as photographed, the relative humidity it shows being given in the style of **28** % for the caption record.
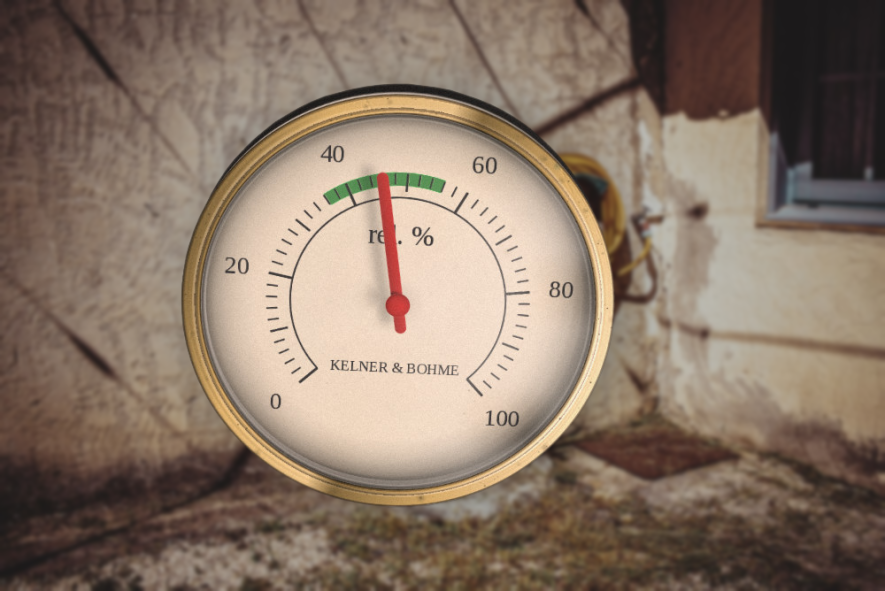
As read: **46** %
